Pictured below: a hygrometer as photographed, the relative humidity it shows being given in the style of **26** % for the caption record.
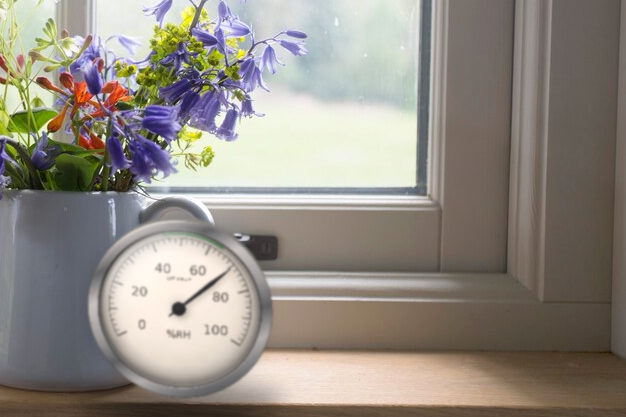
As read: **70** %
